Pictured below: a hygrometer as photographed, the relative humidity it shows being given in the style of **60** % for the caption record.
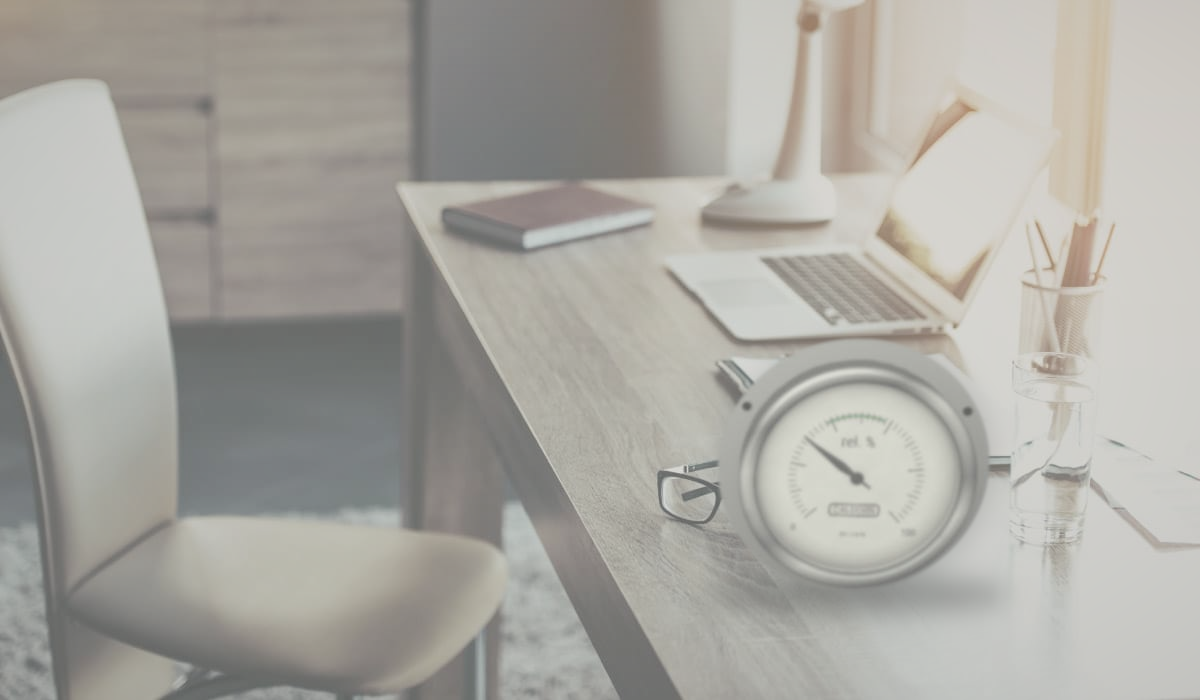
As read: **30** %
